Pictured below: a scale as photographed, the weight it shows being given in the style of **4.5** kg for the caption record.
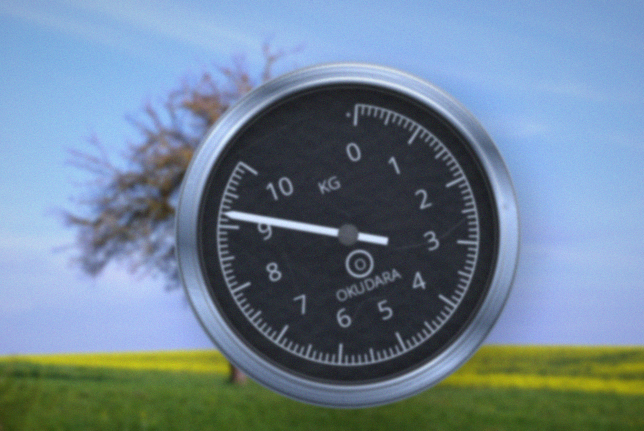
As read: **9.2** kg
